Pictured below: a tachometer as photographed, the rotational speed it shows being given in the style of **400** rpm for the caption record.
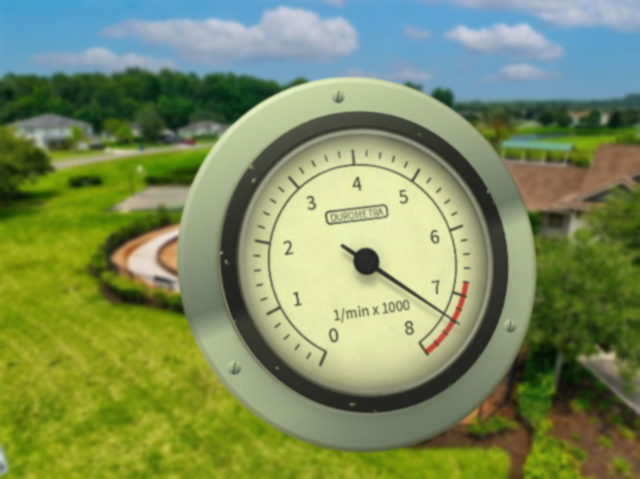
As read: **7400** rpm
